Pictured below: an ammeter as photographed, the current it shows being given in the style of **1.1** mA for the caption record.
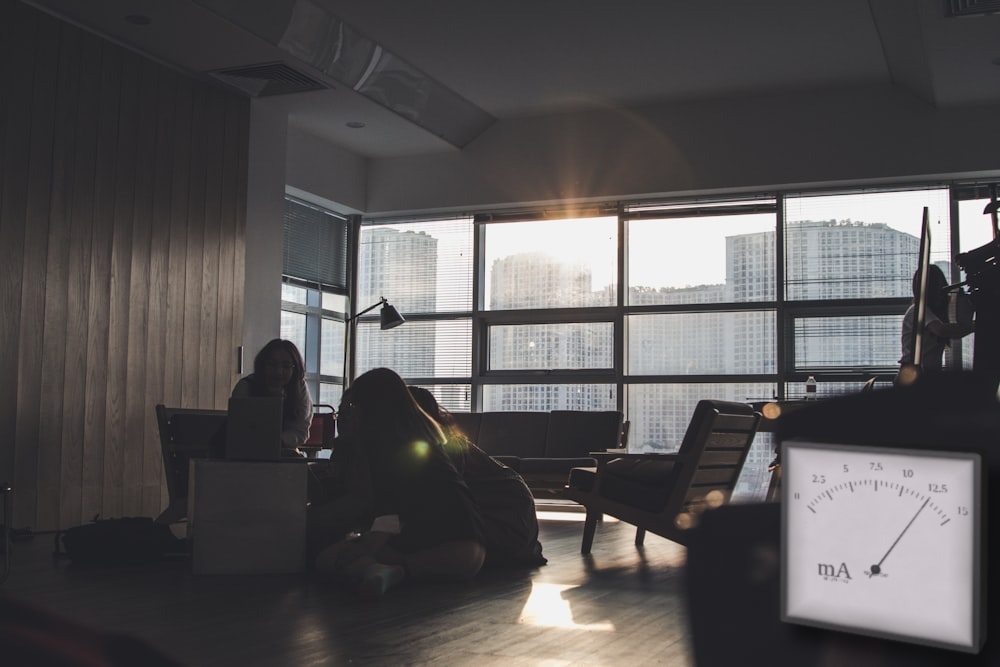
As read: **12.5** mA
